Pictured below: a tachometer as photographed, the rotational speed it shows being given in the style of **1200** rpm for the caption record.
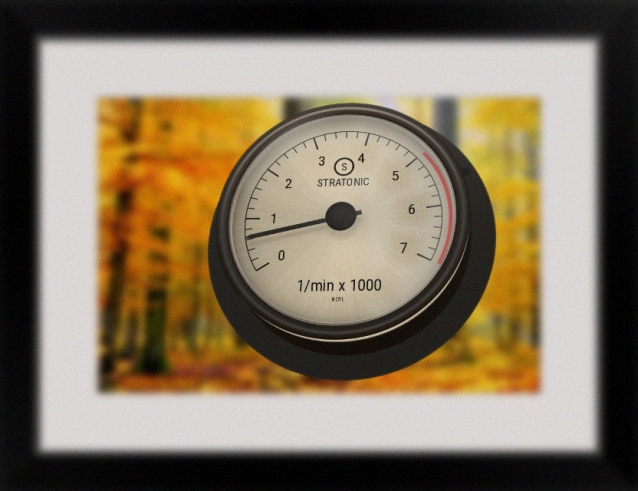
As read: **600** rpm
